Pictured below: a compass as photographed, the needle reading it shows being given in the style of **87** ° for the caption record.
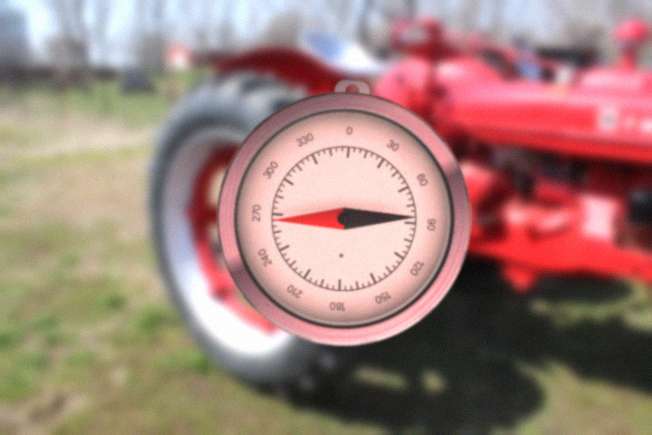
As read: **265** °
